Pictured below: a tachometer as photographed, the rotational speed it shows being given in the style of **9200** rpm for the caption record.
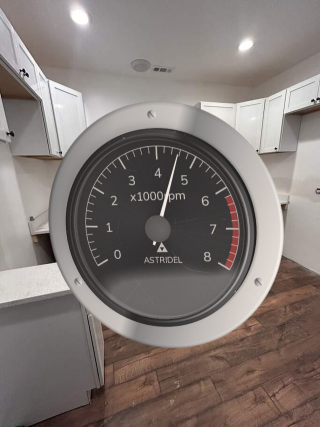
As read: **4600** rpm
